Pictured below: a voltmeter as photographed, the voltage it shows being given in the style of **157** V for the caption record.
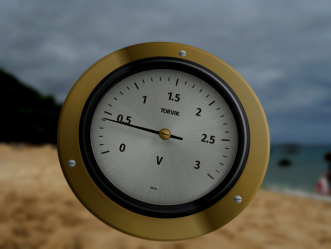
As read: **0.4** V
